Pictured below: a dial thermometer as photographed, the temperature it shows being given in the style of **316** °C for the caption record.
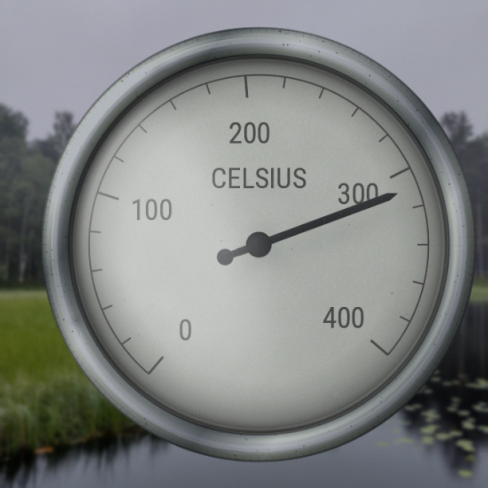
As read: **310** °C
